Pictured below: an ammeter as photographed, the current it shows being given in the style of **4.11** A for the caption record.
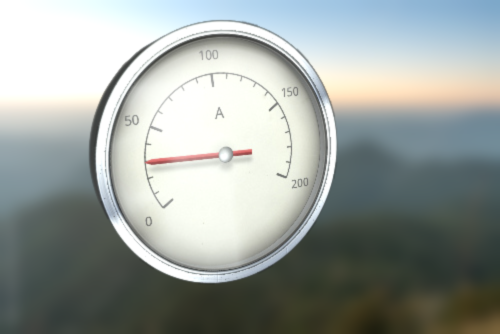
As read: **30** A
